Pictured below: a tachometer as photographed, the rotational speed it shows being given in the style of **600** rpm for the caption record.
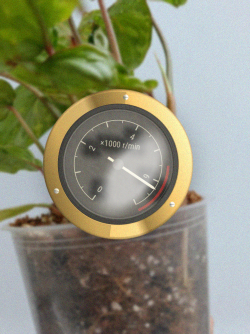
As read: **6250** rpm
